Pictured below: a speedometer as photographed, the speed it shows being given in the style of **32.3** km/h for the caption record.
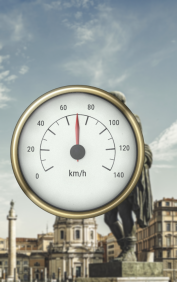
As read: **70** km/h
